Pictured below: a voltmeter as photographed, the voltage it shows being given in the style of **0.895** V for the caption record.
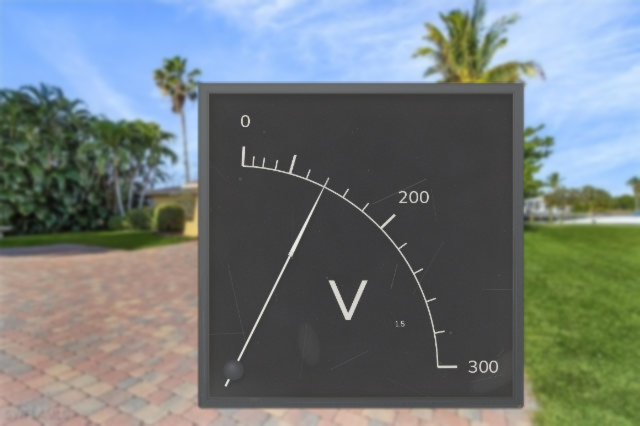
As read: **140** V
